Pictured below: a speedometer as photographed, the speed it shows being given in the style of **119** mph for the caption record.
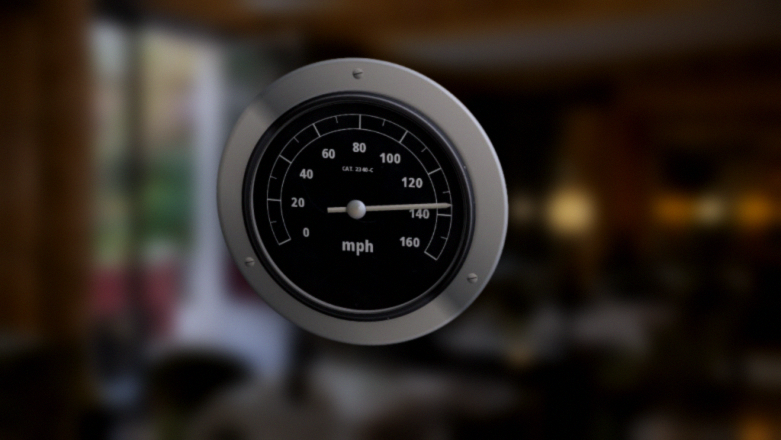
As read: **135** mph
